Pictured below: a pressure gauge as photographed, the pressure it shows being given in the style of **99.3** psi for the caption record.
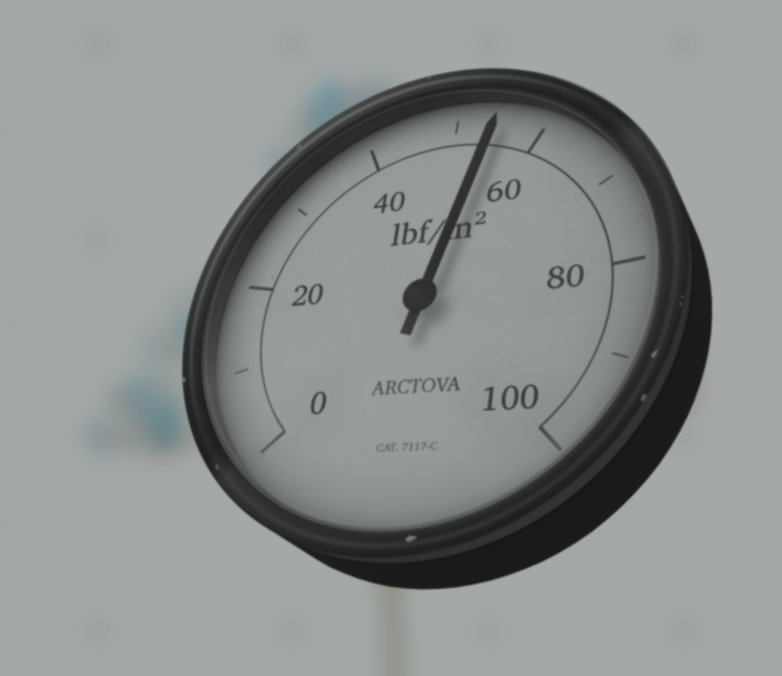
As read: **55** psi
